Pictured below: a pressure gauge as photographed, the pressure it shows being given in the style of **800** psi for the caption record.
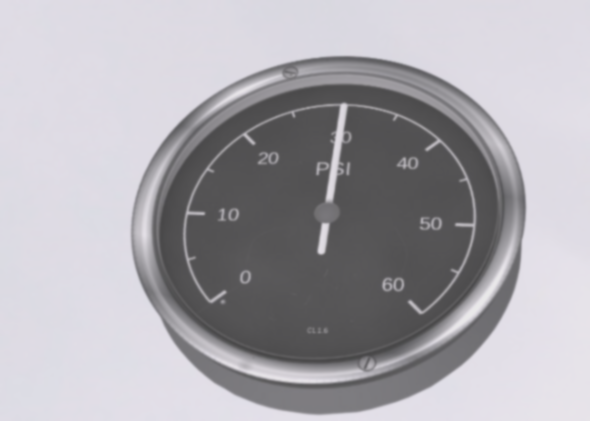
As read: **30** psi
